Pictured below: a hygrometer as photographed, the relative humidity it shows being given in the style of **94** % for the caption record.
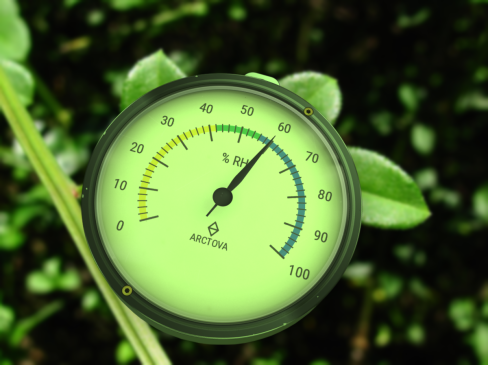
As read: **60** %
